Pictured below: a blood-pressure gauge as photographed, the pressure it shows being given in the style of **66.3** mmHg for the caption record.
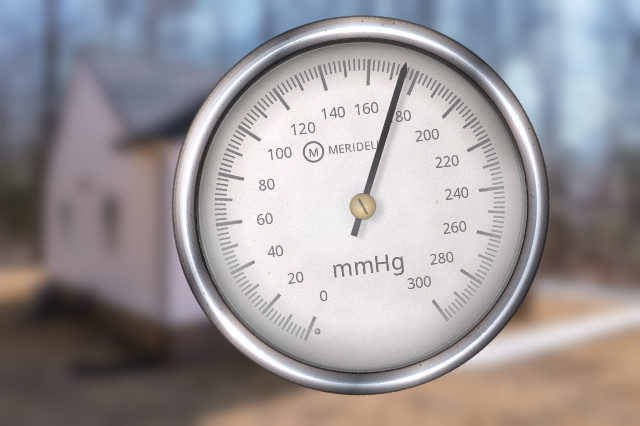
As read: **174** mmHg
